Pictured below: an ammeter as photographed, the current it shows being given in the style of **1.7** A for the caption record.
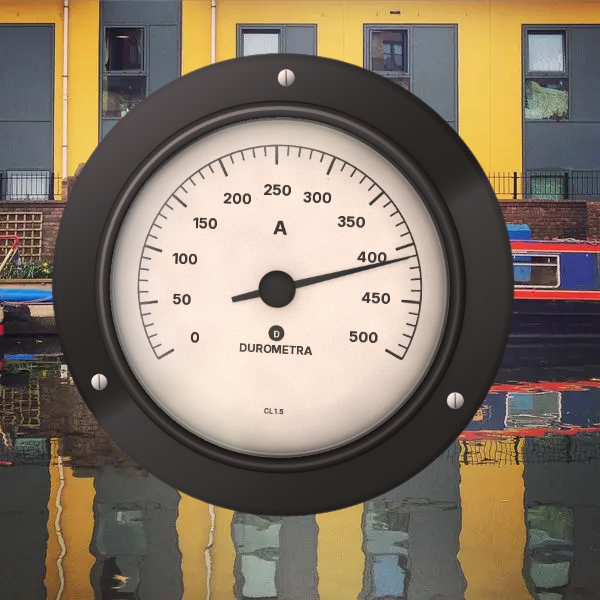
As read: **410** A
